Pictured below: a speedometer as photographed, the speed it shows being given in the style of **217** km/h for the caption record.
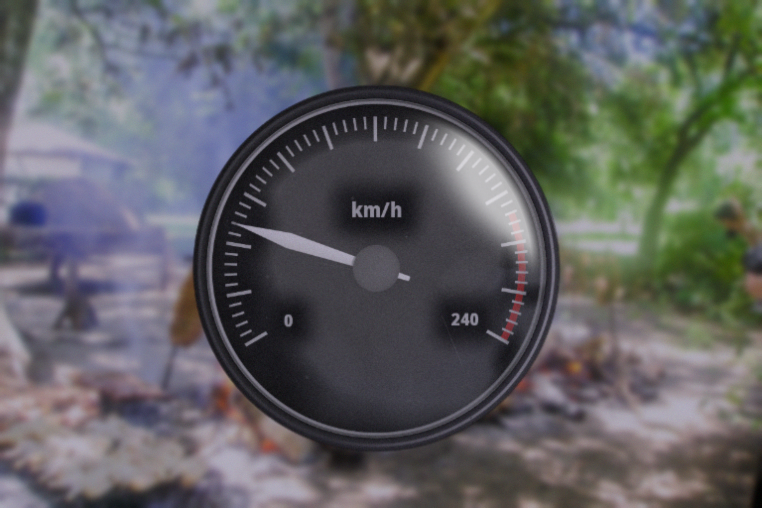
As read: **48** km/h
